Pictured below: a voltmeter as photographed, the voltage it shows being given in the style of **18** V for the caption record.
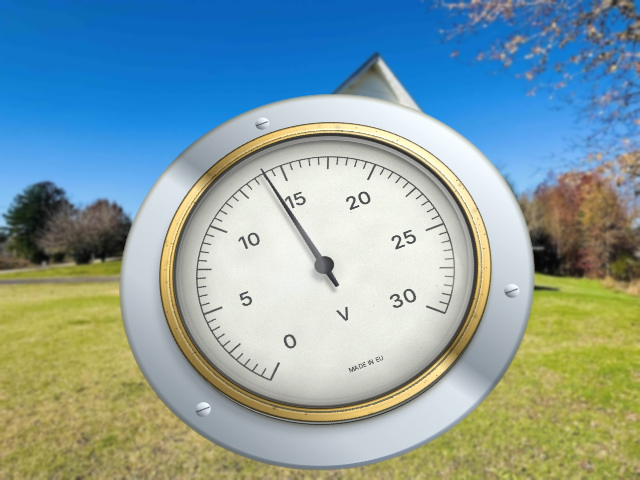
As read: **14** V
